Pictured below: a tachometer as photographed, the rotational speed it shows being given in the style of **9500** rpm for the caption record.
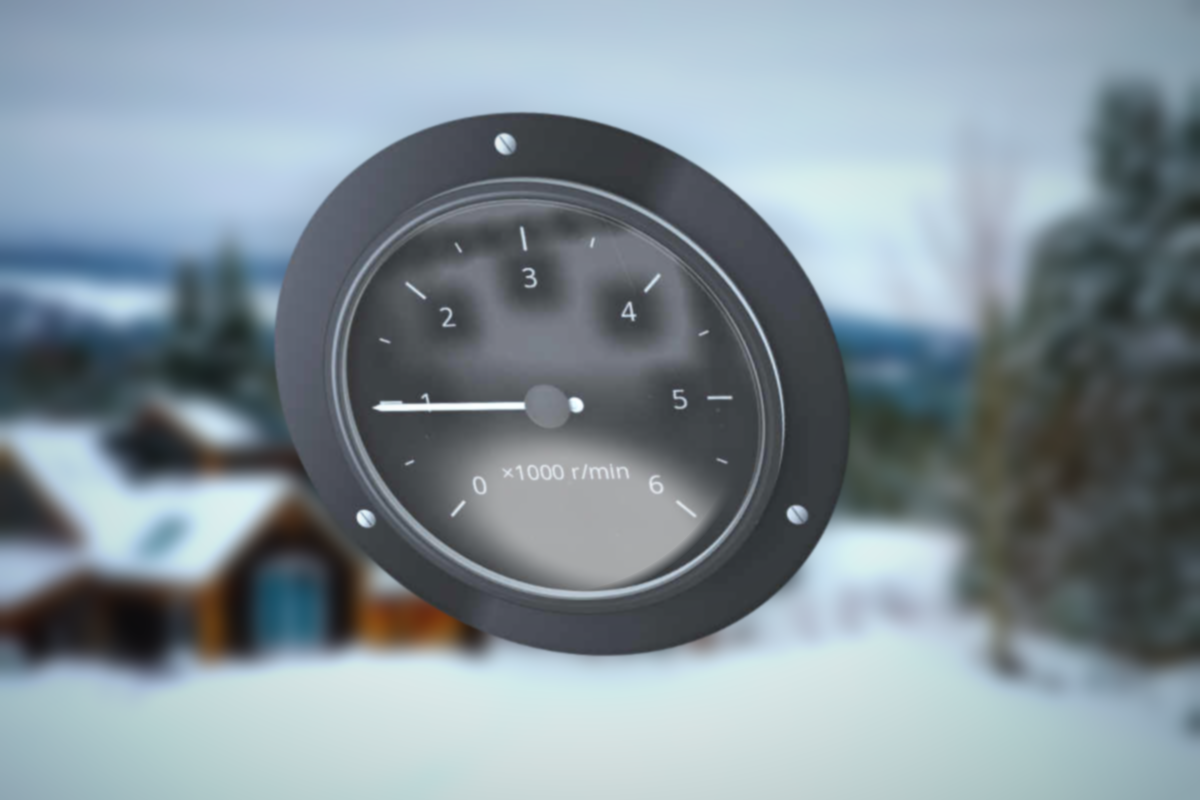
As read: **1000** rpm
